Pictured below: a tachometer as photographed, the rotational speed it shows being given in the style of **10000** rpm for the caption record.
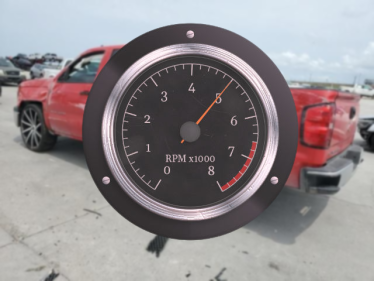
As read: **5000** rpm
